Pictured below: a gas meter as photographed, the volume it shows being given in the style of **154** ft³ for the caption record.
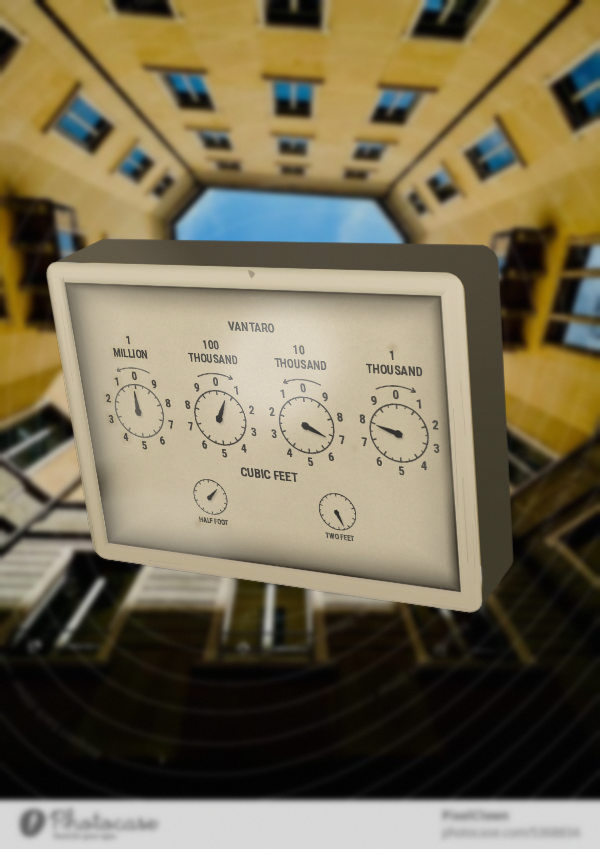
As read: **6800** ft³
